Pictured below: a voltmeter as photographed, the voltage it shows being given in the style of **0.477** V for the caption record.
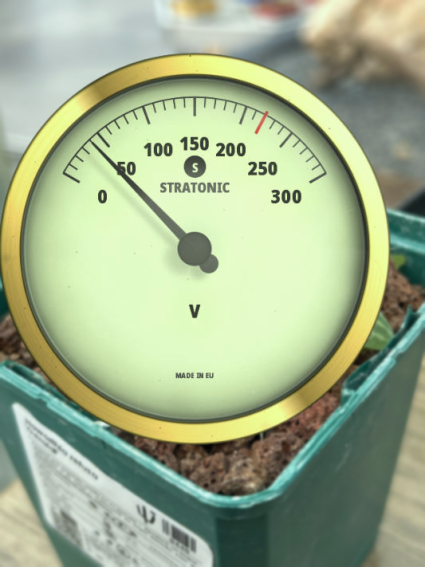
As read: **40** V
